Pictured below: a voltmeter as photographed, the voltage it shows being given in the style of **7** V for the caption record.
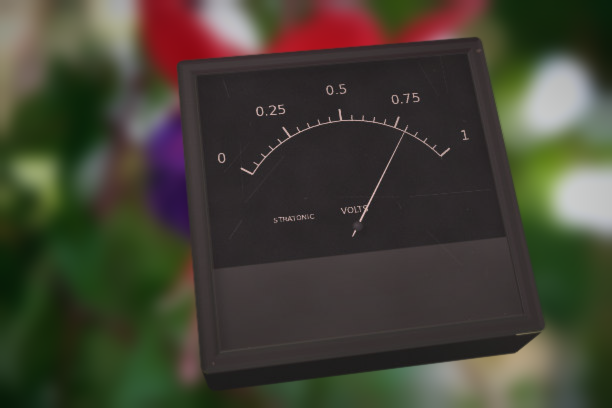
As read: **0.8** V
